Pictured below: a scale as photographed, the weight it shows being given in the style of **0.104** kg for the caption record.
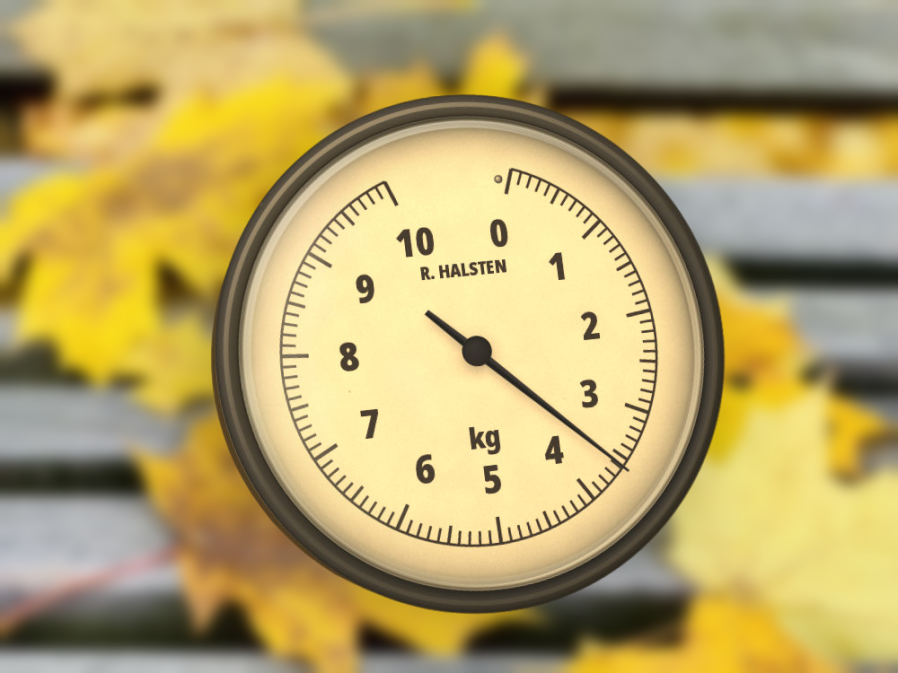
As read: **3.6** kg
